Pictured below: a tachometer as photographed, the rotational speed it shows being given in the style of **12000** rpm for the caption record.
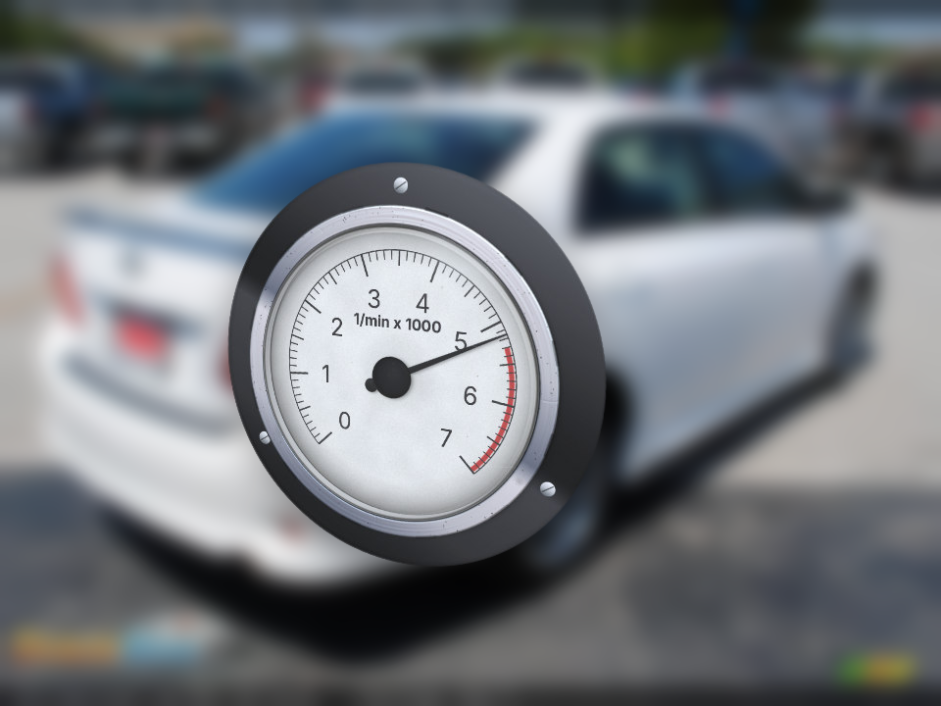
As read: **5150** rpm
